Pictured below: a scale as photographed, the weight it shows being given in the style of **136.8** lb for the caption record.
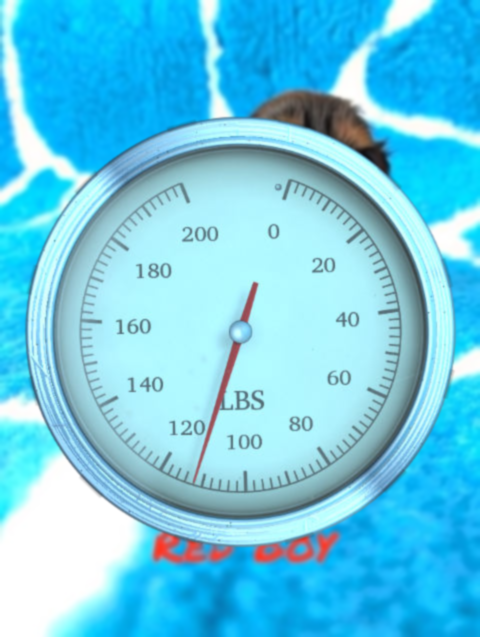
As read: **112** lb
